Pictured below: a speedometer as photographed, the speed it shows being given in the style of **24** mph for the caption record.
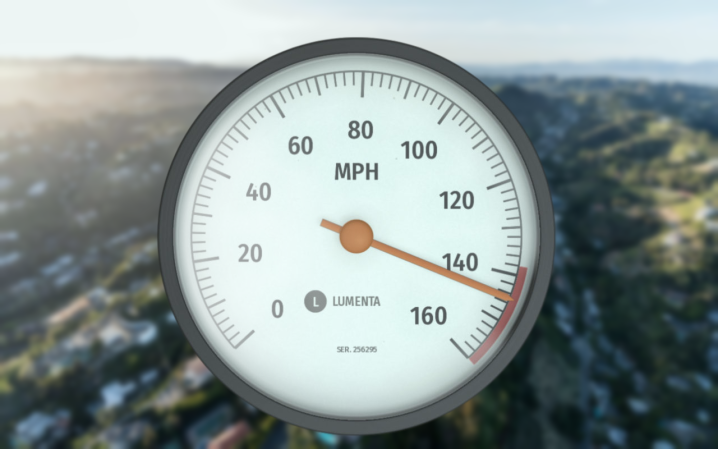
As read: **145** mph
